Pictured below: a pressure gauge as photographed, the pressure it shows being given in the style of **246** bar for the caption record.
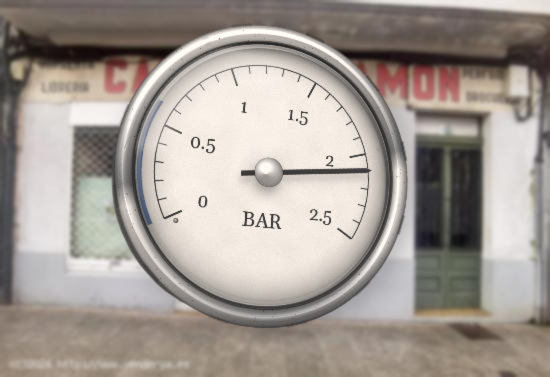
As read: **2.1** bar
